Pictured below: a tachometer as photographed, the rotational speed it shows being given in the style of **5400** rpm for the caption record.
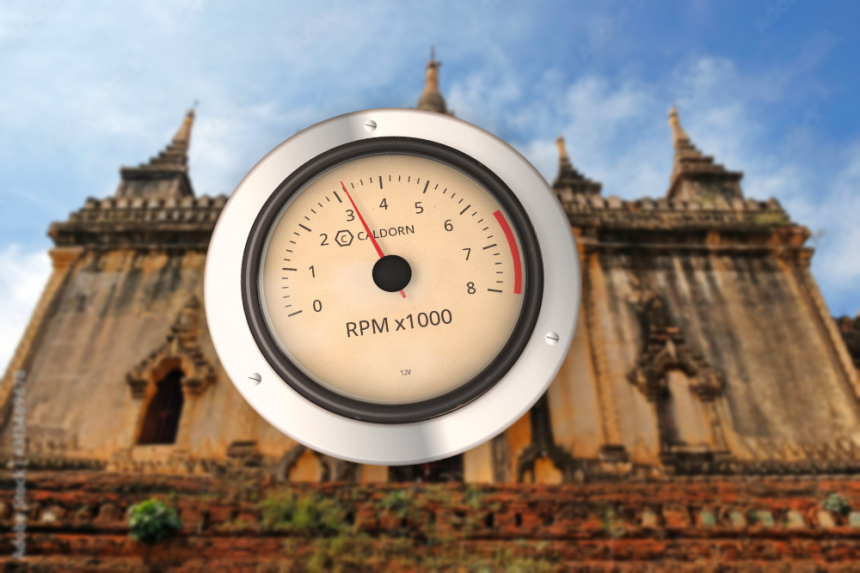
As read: **3200** rpm
